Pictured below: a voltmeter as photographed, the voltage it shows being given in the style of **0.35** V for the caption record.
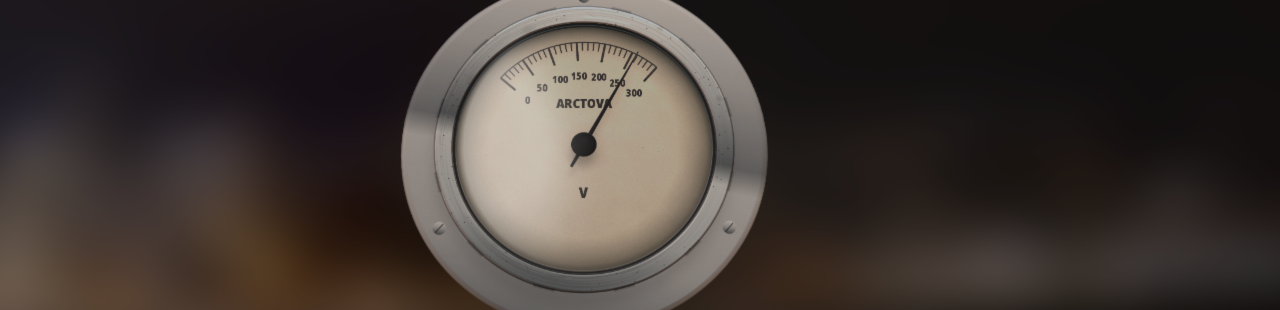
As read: **260** V
